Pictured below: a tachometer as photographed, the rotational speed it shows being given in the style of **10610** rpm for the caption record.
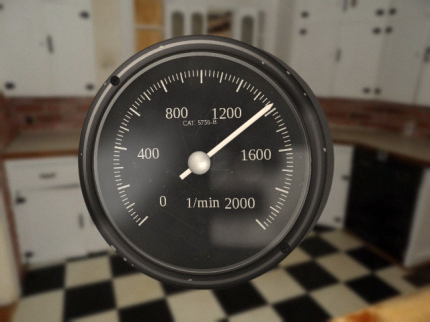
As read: **1380** rpm
